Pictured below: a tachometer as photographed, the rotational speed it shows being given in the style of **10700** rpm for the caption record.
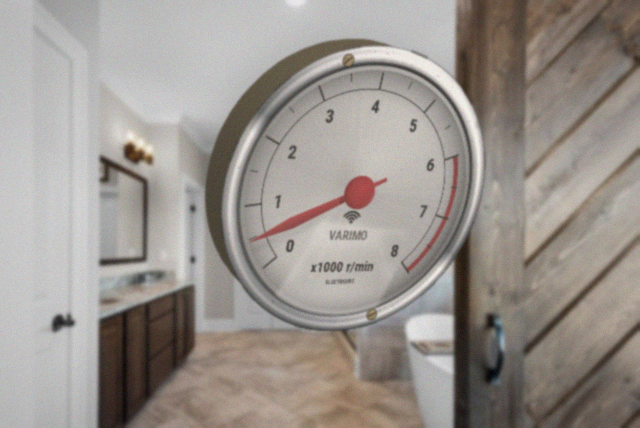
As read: **500** rpm
